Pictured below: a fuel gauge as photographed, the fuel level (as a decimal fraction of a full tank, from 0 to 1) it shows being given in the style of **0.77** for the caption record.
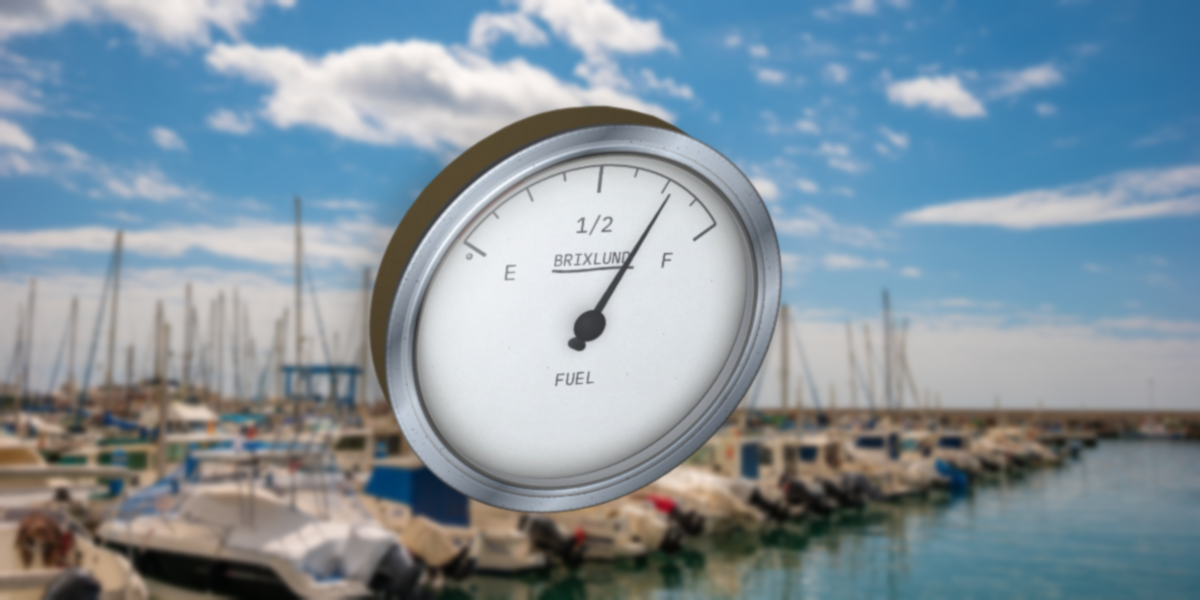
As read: **0.75**
